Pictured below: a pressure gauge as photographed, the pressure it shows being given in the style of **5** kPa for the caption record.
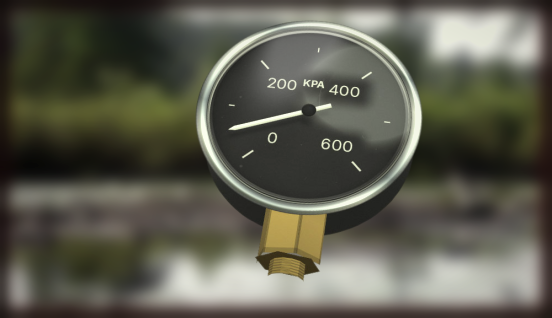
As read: **50** kPa
